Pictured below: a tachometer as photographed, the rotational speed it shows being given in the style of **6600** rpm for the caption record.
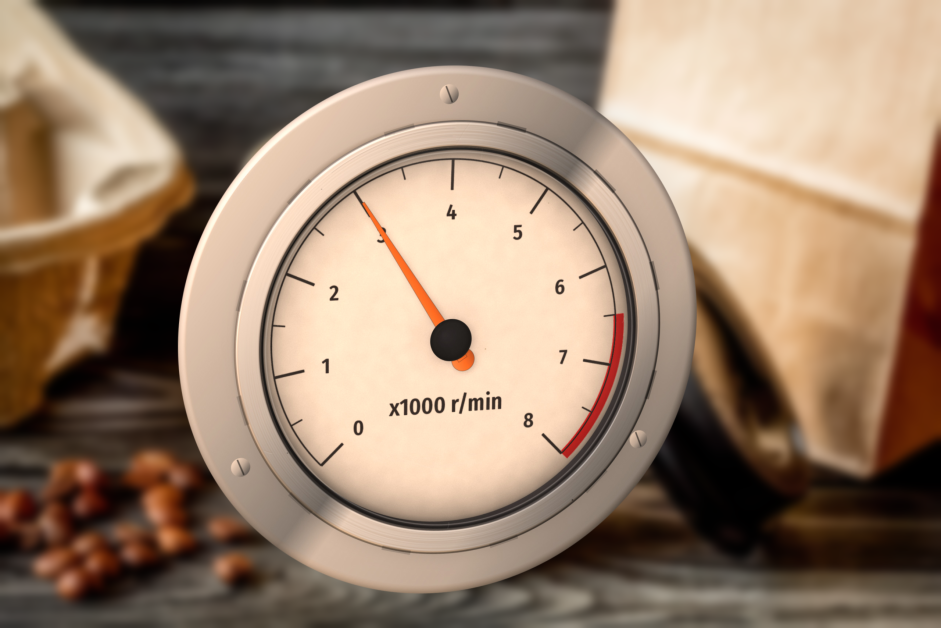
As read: **3000** rpm
